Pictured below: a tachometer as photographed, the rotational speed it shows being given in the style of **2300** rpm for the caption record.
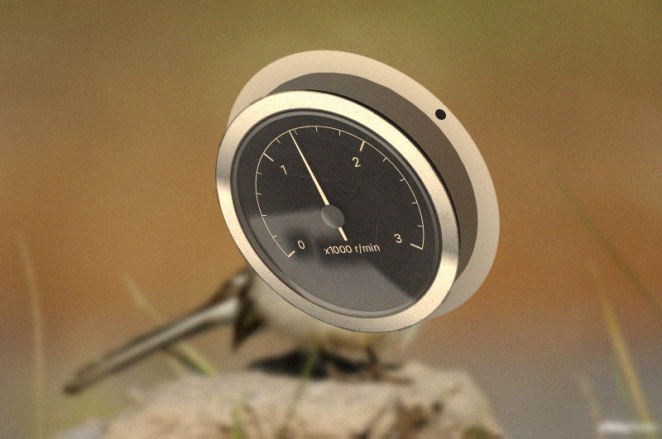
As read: **1400** rpm
